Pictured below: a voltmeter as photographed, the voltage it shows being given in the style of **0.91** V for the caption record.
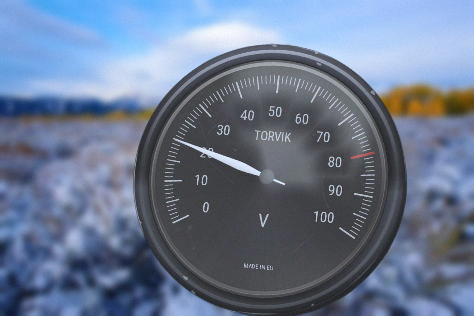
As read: **20** V
